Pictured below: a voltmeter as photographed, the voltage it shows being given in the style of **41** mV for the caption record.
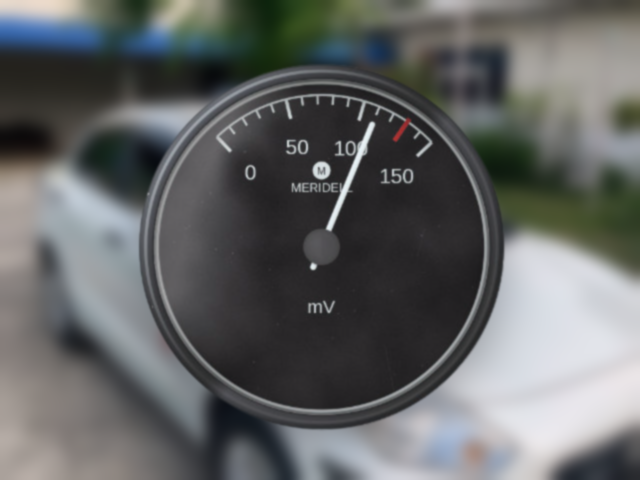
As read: **110** mV
